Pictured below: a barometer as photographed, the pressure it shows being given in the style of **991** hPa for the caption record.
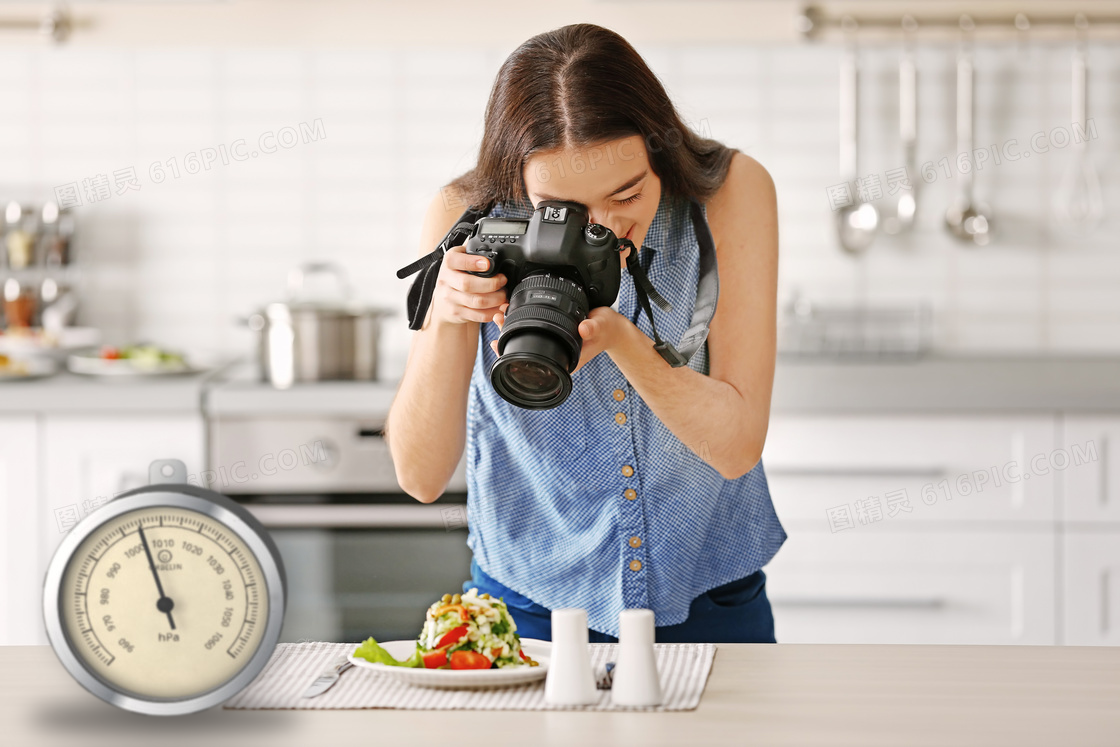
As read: **1005** hPa
